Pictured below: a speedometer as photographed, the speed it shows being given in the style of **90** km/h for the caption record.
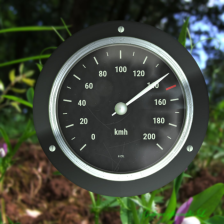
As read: **140** km/h
